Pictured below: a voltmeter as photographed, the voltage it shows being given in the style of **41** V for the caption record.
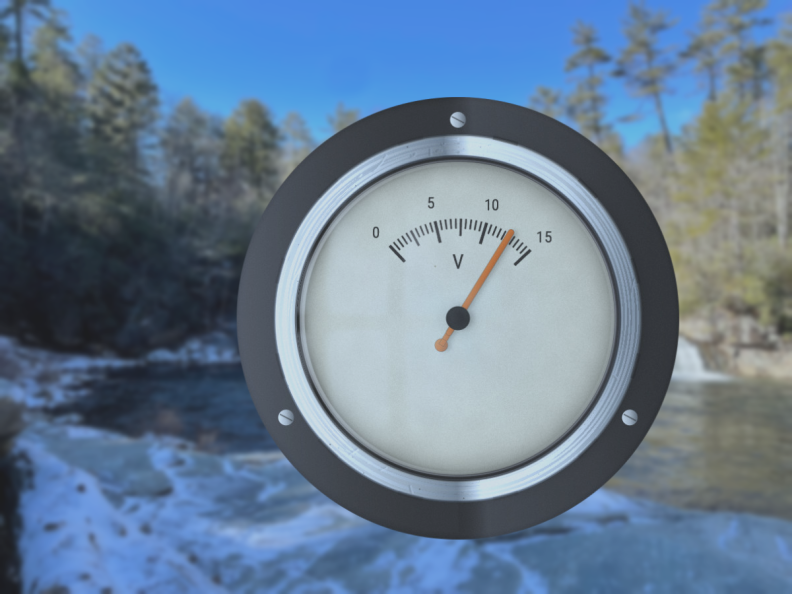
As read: **12.5** V
